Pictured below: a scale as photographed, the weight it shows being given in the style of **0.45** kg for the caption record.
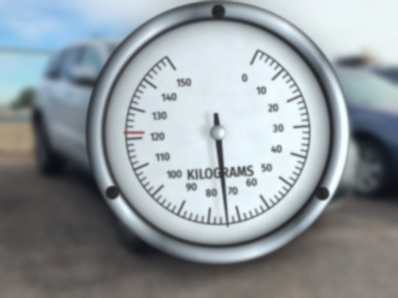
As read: **74** kg
